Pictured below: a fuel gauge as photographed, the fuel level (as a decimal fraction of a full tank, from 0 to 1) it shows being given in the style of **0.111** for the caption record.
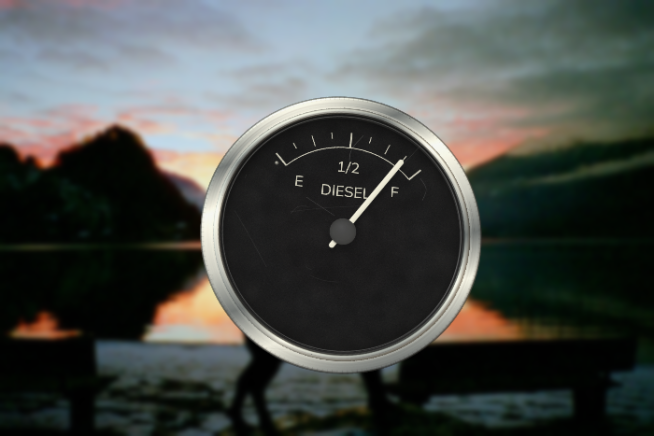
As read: **0.875**
